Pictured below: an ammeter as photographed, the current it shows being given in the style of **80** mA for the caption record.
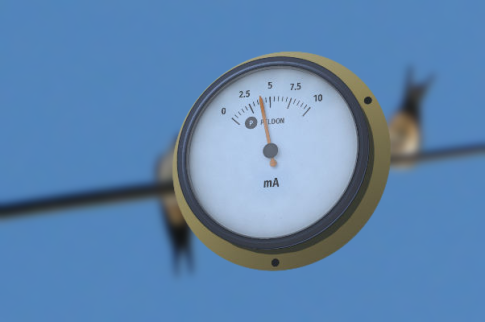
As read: **4** mA
